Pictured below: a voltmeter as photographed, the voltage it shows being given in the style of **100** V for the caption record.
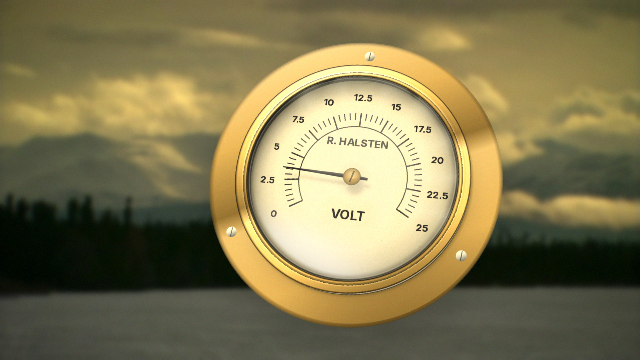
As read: **3.5** V
